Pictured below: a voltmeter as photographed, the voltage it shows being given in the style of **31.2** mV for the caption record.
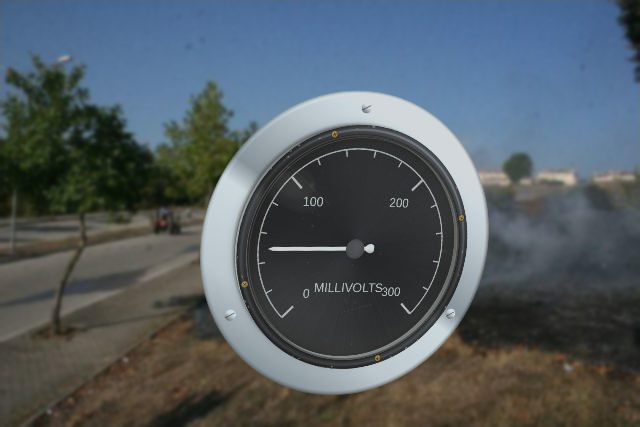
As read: **50** mV
